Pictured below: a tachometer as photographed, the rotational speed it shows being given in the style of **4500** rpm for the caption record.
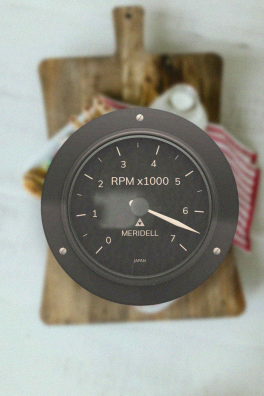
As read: **6500** rpm
